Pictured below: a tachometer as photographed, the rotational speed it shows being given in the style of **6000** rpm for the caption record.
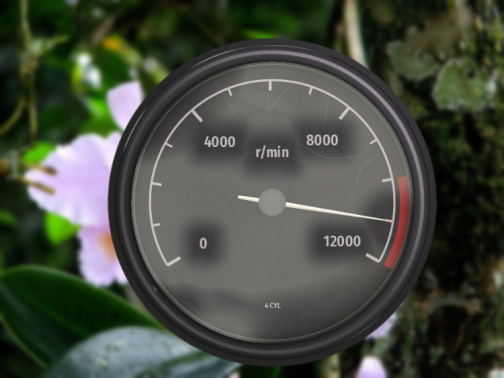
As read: **11000** rpm
